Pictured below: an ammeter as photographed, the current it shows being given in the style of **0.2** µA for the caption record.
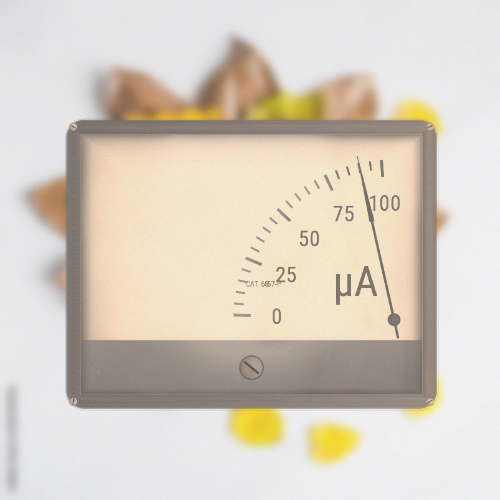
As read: **90** µA
